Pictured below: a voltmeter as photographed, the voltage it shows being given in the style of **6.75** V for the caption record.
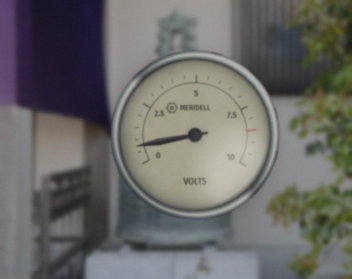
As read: **0.75** V
